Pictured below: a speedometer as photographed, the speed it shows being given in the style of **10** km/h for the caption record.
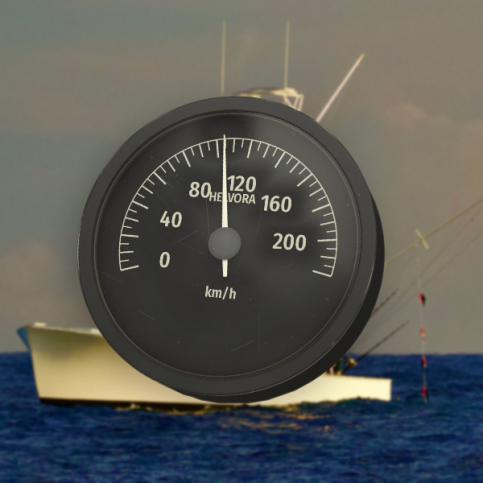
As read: **105** km/h
